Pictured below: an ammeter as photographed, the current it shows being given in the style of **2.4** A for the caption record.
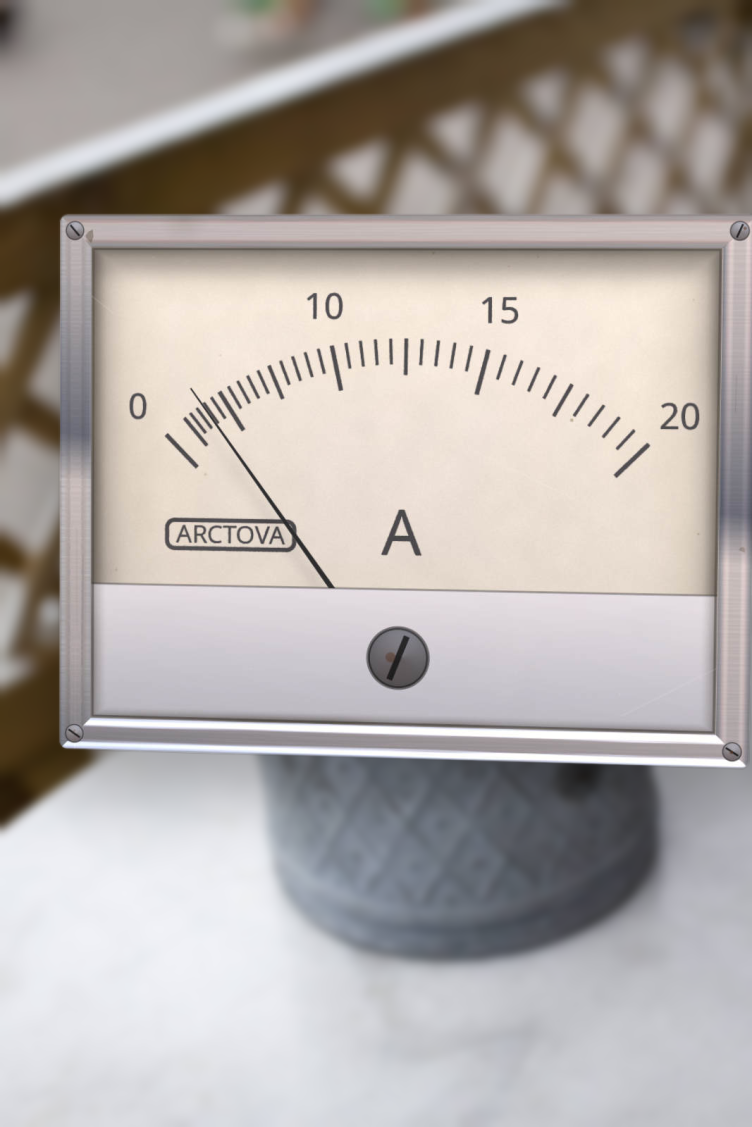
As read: **4** A
